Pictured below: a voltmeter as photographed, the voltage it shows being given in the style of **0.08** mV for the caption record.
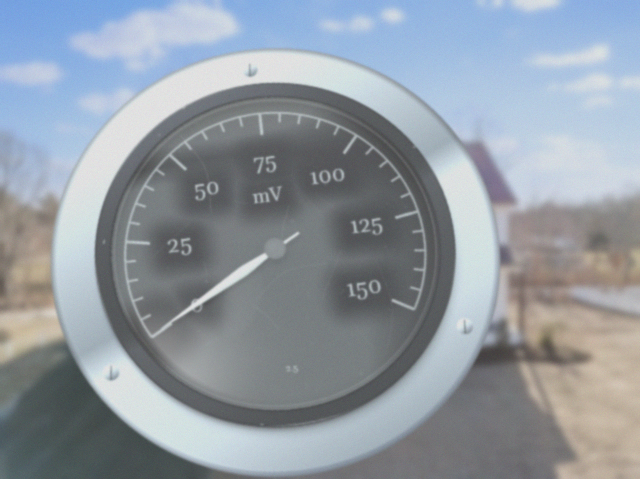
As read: **0** mV
